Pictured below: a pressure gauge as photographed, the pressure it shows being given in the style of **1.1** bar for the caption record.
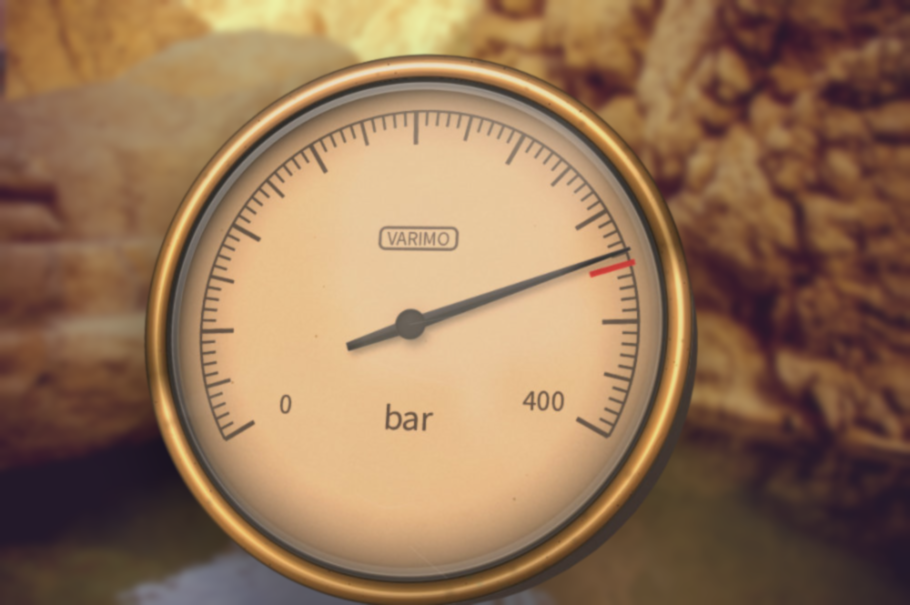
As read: **320** bar
